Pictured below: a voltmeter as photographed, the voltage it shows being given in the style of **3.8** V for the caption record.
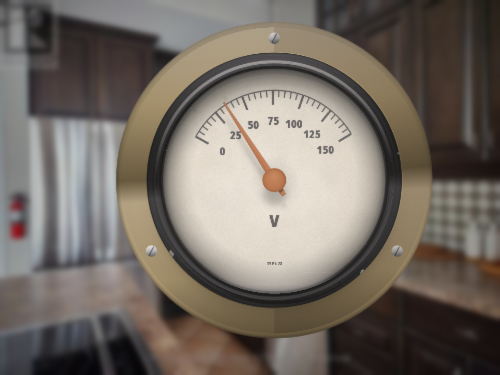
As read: **35** V
